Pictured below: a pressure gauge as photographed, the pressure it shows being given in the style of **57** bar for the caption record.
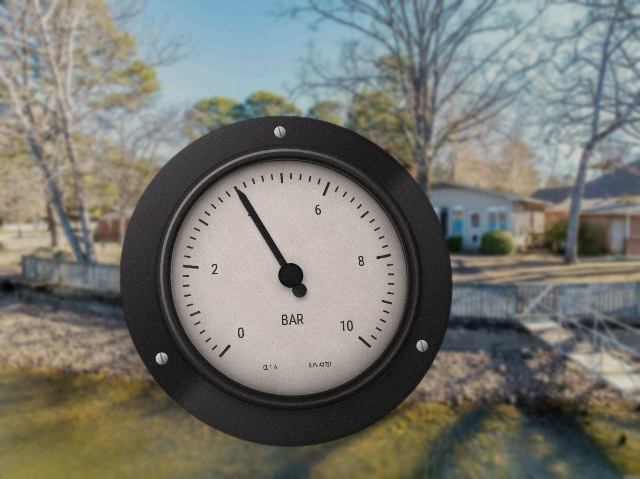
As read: **4** bar
